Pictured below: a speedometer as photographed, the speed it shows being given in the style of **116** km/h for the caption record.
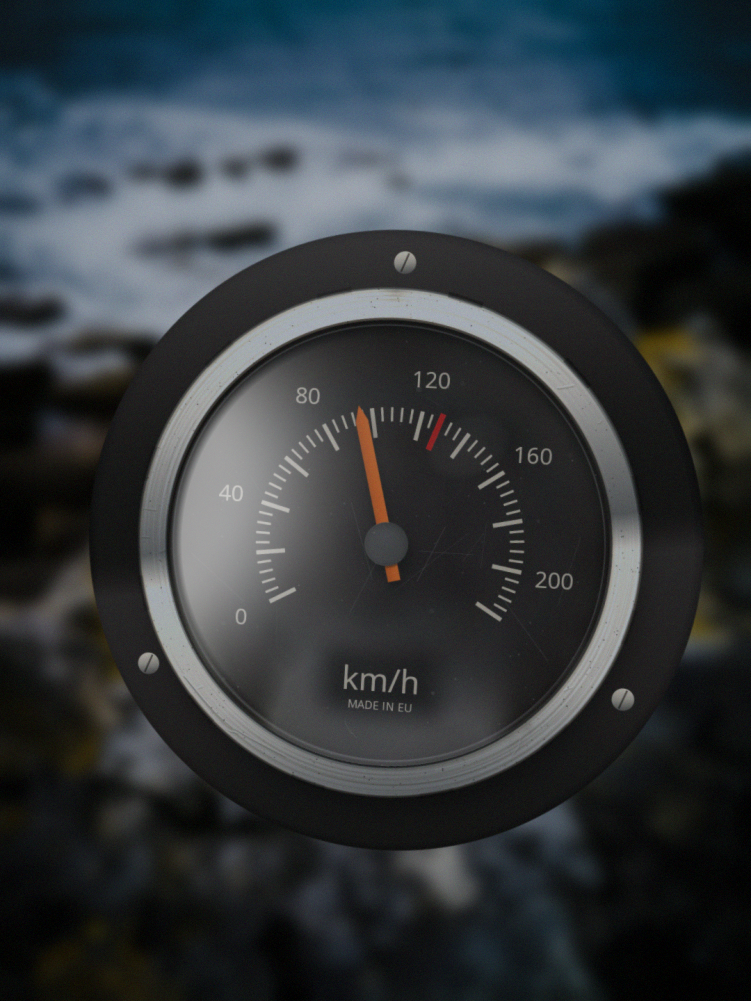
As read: **96** km/h
